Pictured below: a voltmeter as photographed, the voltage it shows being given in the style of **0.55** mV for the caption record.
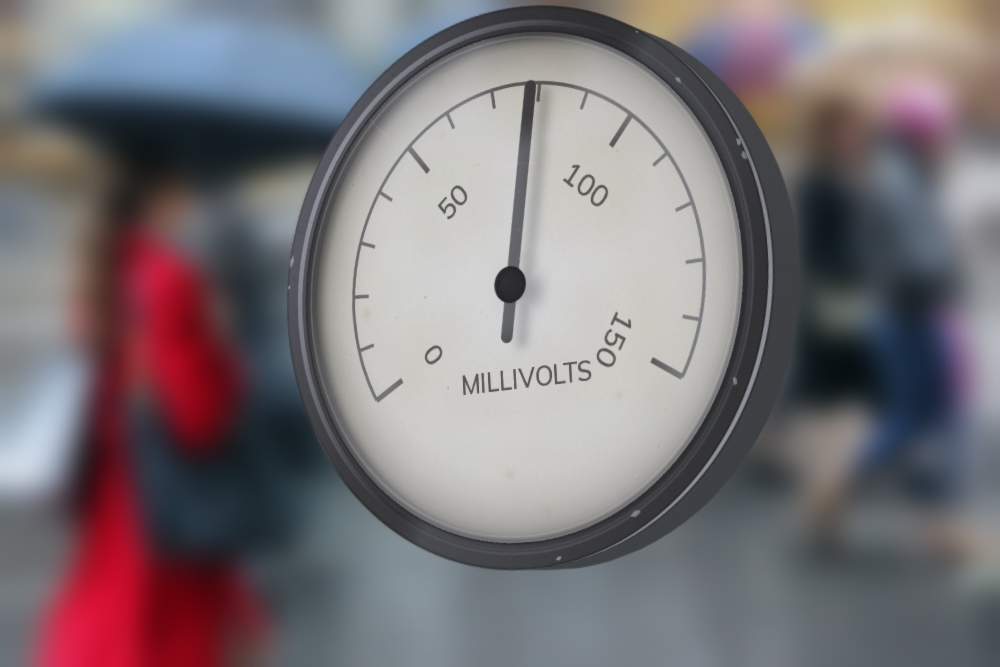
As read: **80** mV
